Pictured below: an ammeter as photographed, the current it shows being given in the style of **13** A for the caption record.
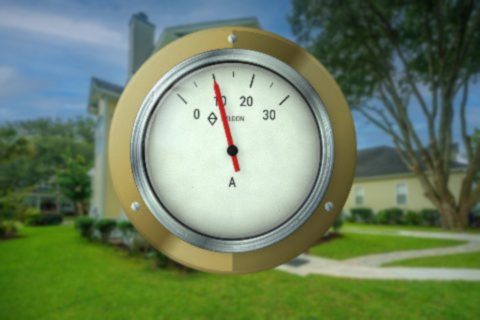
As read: **10** A
